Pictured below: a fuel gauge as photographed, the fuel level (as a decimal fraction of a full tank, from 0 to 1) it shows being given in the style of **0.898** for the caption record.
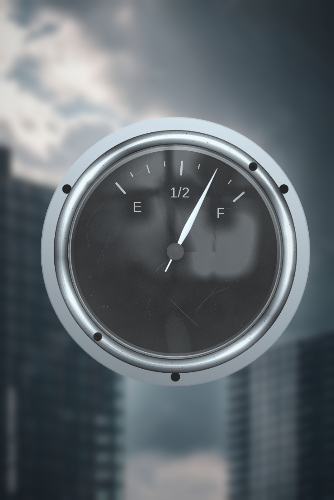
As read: **0.75**
